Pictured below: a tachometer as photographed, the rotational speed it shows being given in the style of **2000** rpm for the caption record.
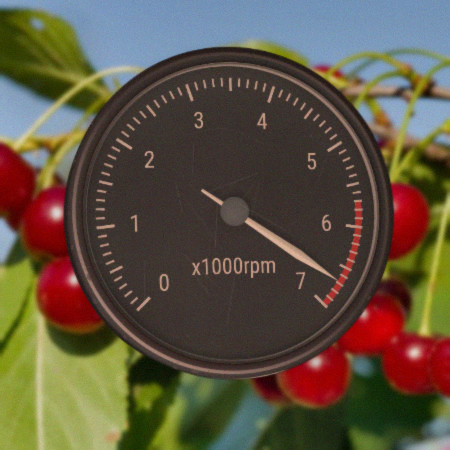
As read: **6700** rpm
